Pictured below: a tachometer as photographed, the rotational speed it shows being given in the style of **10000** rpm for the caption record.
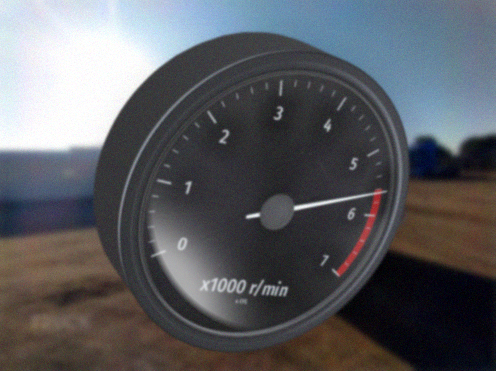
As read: **5600** rpm
